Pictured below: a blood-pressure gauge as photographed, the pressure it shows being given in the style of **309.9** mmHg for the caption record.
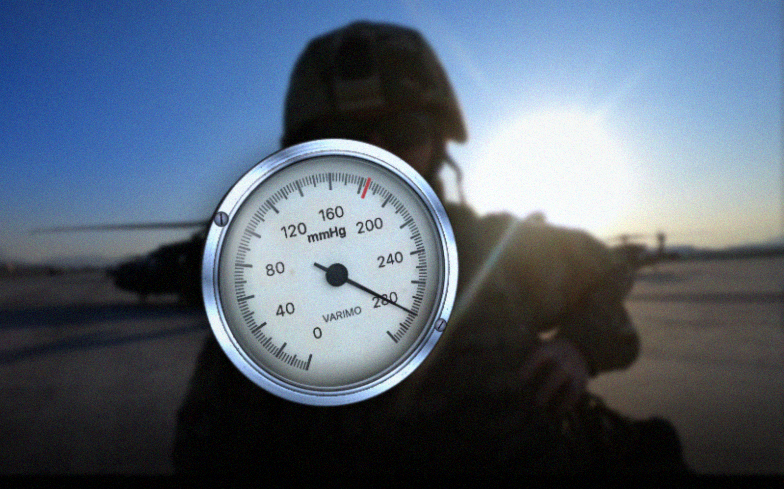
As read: **280** mmHg
